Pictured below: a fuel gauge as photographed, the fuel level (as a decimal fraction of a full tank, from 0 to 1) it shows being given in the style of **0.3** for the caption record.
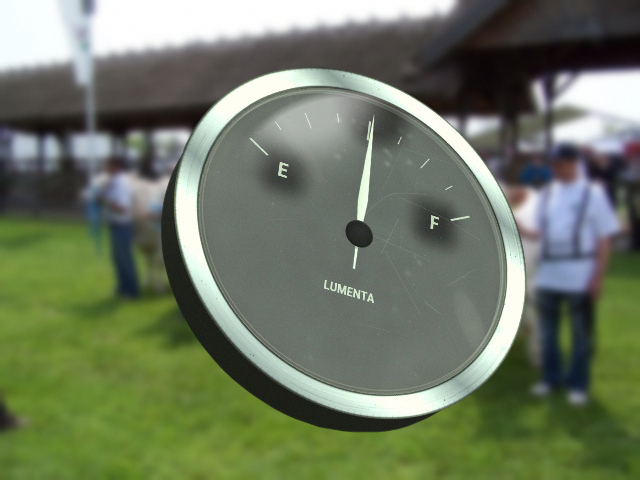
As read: **0.5**
